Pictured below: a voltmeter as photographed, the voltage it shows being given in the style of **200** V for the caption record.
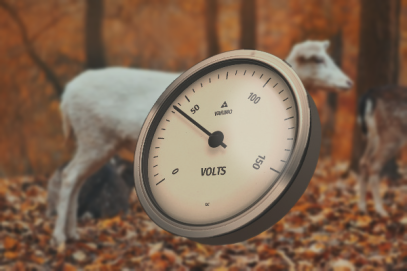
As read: **42.5** V
